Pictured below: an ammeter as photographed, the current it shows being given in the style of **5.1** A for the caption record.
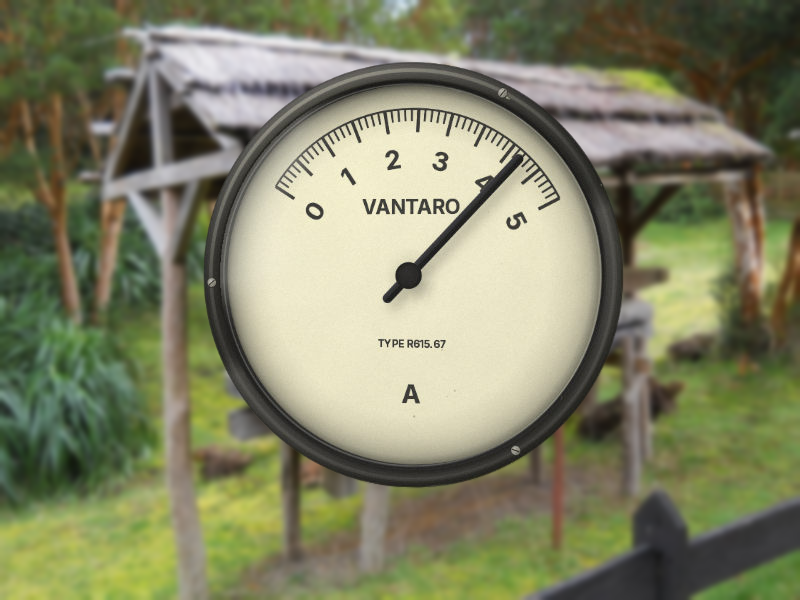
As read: **4.2** A
